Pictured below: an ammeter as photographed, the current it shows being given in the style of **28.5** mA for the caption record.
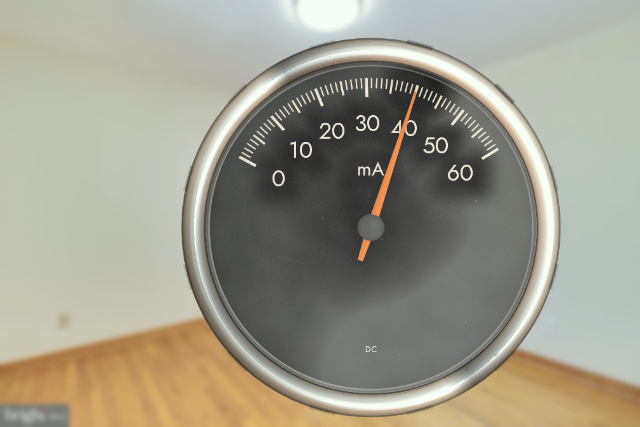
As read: **40** mA
